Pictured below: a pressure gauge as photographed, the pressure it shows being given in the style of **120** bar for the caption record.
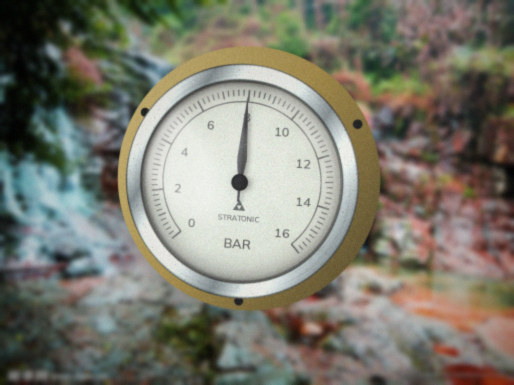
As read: **8** bar
